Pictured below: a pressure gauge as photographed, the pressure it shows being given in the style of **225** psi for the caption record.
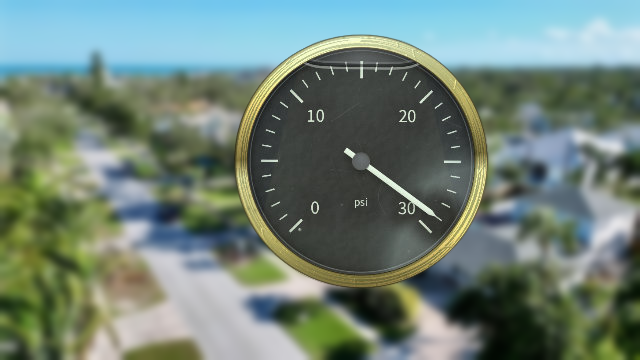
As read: **29** psi
